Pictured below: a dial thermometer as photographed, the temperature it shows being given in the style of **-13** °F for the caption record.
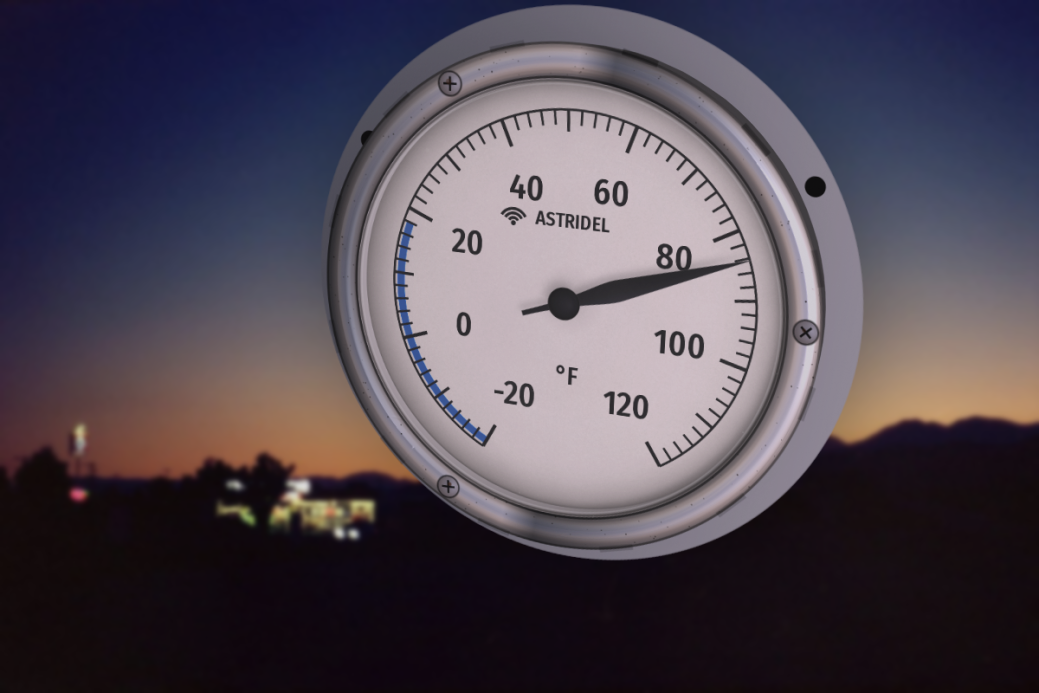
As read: **84** °F
